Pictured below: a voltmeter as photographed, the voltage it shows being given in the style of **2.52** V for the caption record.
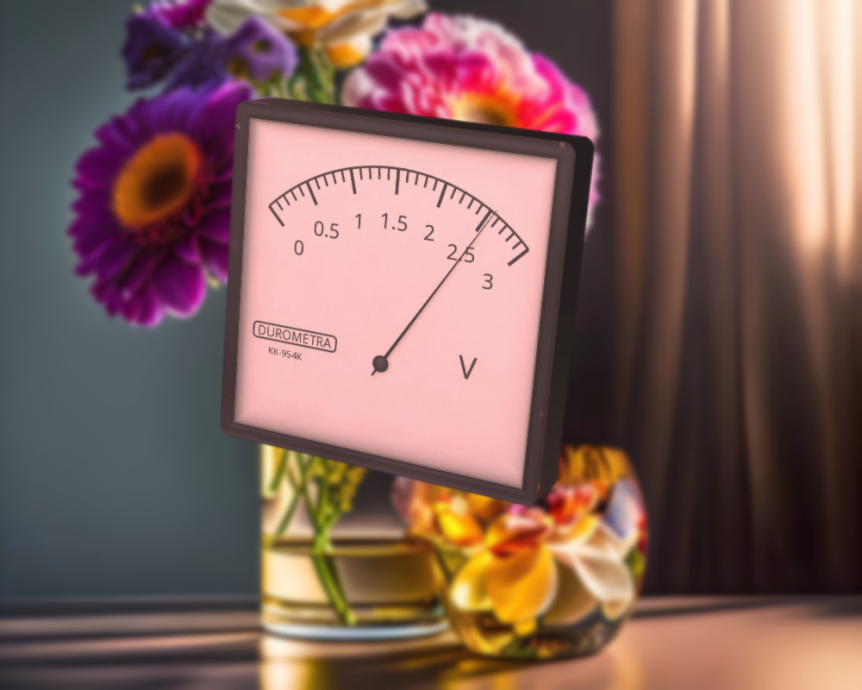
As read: **2.55** V
